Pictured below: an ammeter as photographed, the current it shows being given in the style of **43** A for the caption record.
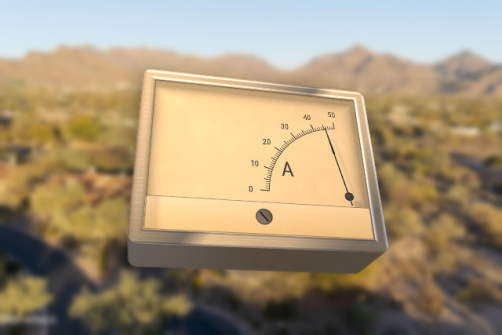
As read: **45** A
